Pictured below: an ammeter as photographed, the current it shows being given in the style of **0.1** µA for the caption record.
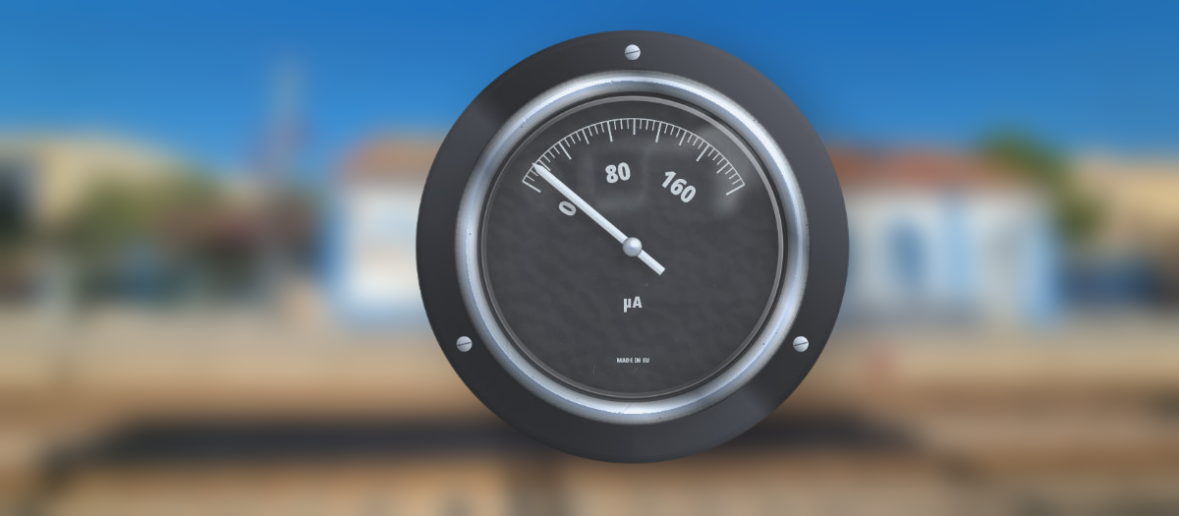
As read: **15** µA
